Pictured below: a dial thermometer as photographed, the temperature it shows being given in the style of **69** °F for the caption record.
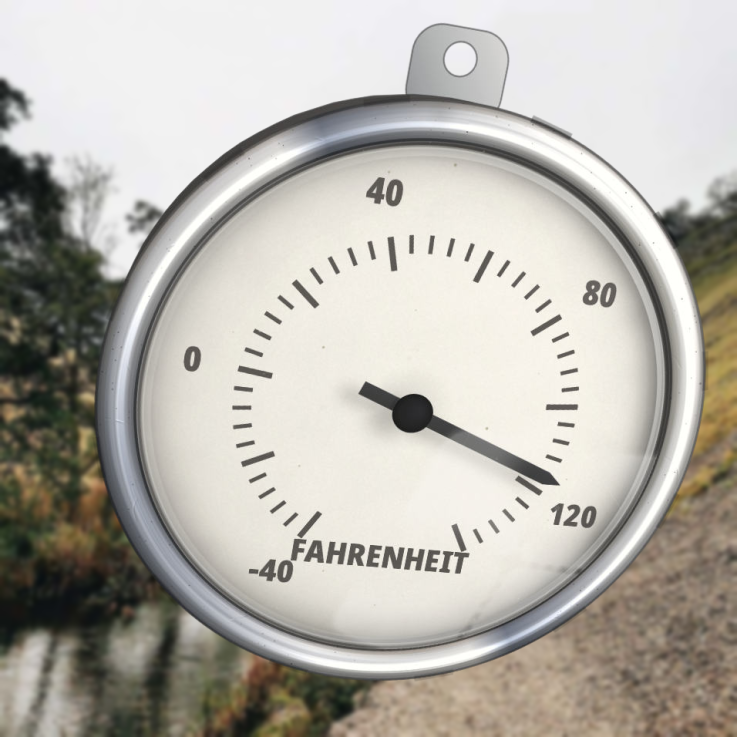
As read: **116** °F
